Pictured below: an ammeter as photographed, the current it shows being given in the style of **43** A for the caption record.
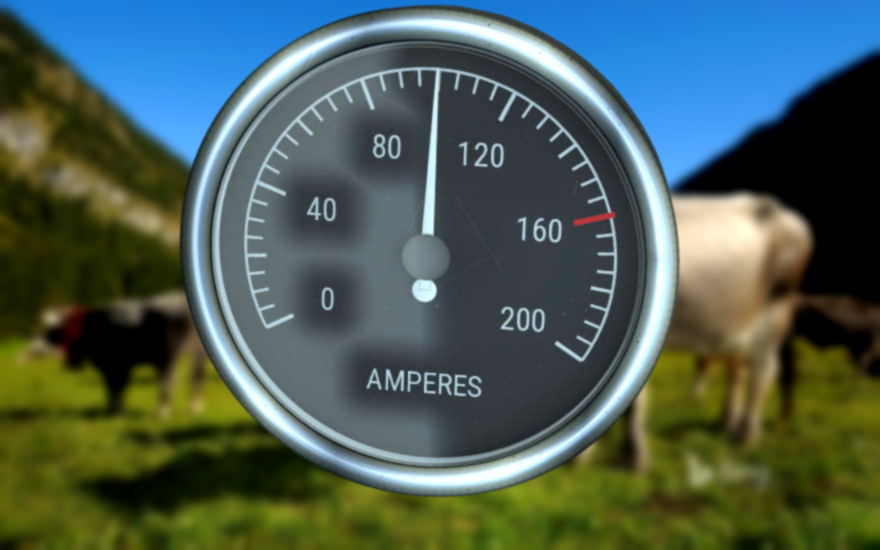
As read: **100** A
